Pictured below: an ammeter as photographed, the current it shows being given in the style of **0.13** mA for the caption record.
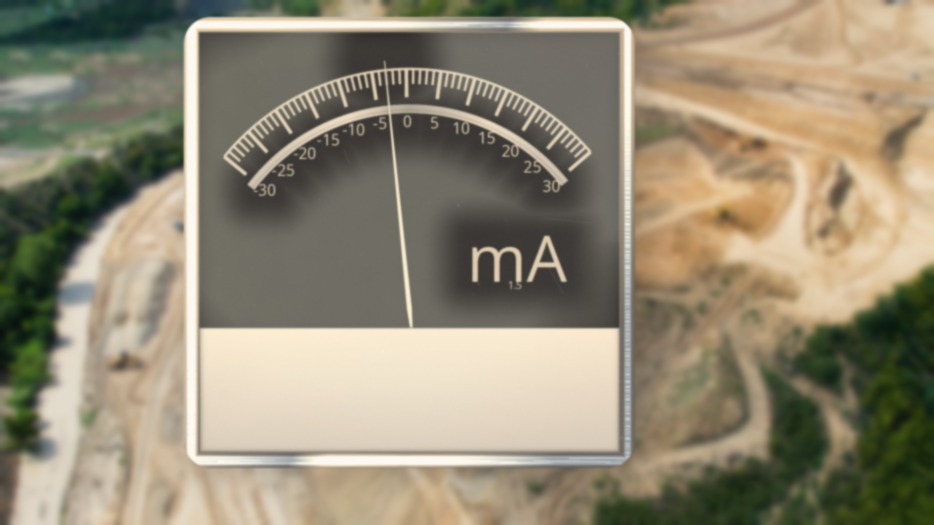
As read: **-3** mA
